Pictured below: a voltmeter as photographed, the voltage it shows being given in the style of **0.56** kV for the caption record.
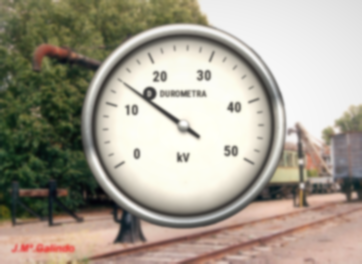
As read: **14** kV
